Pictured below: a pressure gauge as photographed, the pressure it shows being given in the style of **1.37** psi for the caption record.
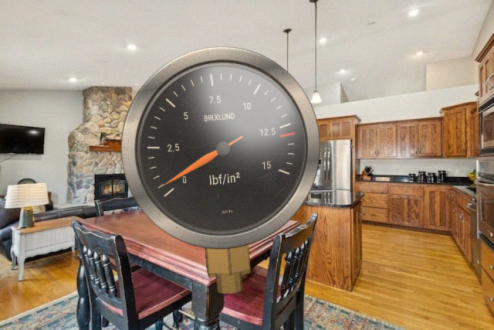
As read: **0.5** psi
